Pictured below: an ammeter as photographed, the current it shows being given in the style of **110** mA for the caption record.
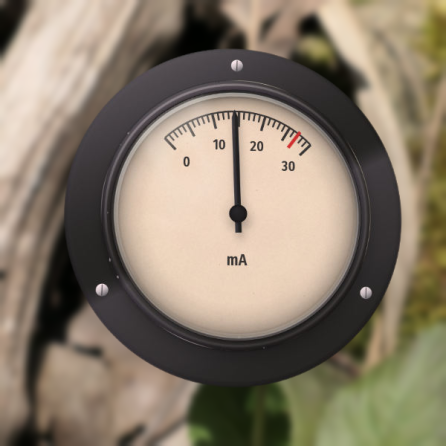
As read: **14** mA
